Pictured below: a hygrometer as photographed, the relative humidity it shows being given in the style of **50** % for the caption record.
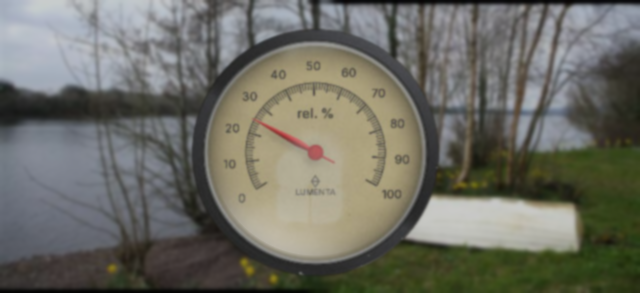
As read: **25** %
